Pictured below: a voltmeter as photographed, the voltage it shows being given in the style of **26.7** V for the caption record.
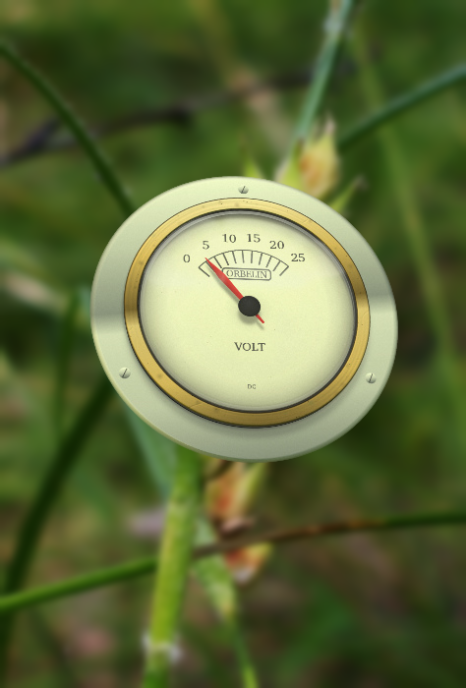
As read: **2.5** V
